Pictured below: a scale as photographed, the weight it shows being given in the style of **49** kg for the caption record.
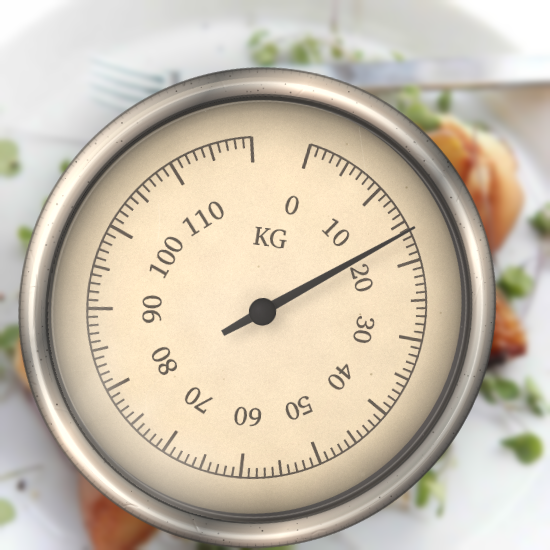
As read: **16** kg
